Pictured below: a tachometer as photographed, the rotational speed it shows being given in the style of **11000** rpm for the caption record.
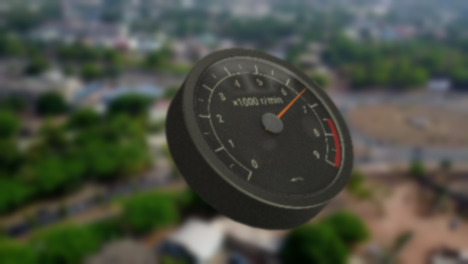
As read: **6500** rpm
